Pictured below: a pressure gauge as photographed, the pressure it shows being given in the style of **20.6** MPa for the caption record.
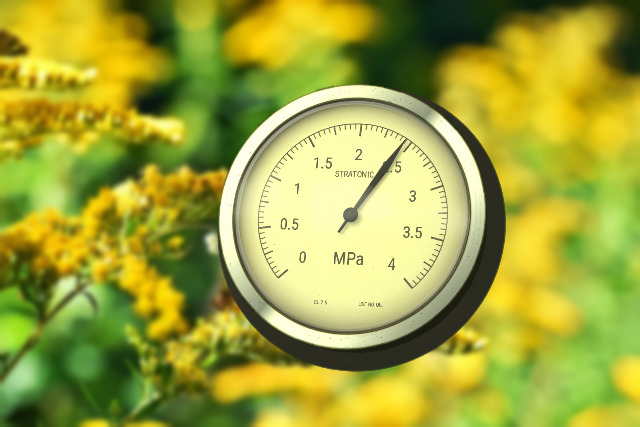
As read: **2.45** MPa
